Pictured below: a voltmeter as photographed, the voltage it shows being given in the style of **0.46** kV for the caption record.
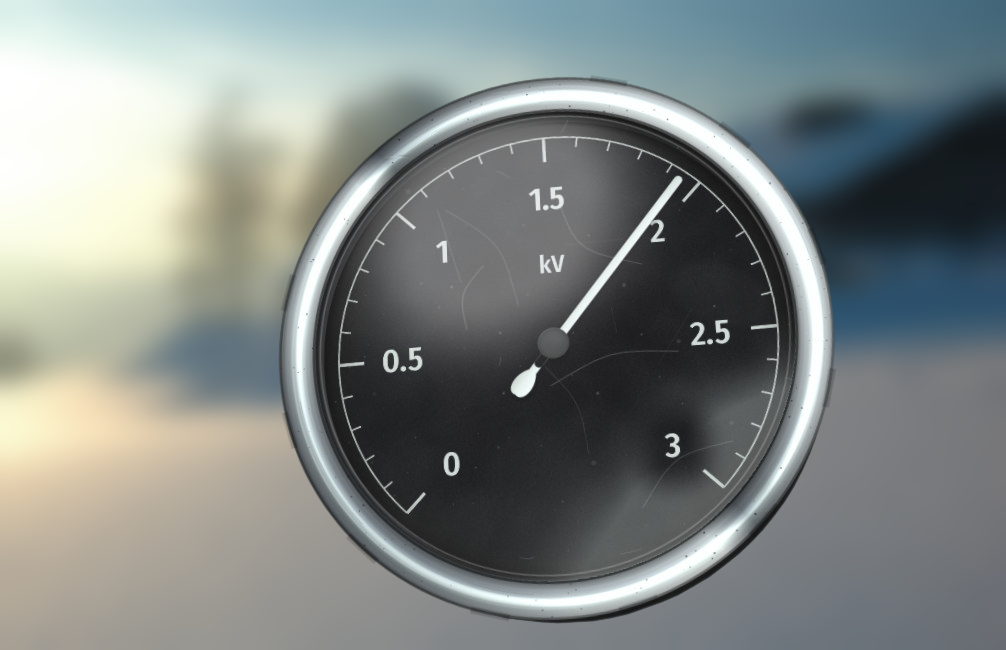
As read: **1.95** kV
